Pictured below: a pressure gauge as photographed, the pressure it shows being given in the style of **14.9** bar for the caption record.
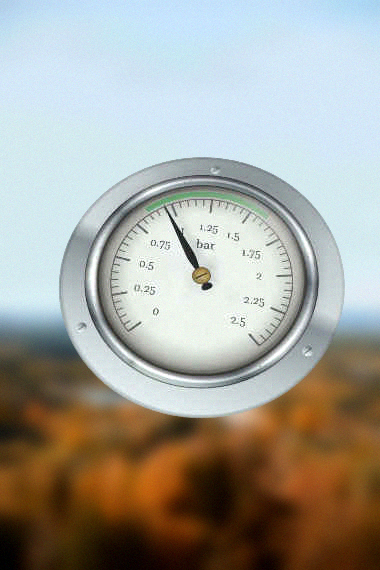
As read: **0.95** bar
